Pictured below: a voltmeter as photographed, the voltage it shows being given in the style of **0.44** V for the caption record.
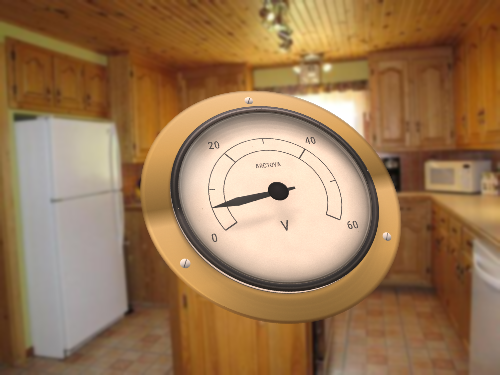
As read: **5** V
